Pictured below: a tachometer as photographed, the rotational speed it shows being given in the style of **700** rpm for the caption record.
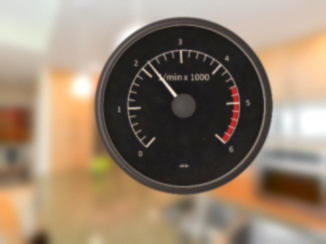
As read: **2200** rpm
